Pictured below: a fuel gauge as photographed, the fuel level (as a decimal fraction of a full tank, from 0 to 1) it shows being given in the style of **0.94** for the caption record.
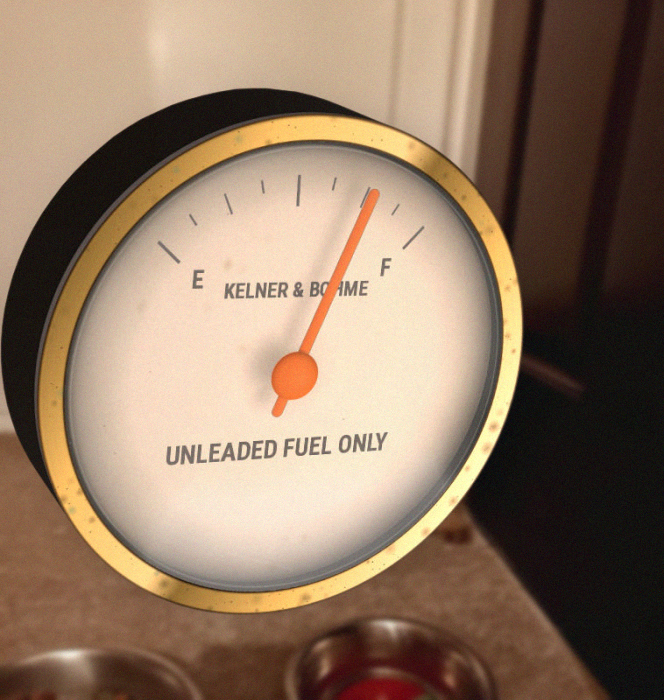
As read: **0.75**
